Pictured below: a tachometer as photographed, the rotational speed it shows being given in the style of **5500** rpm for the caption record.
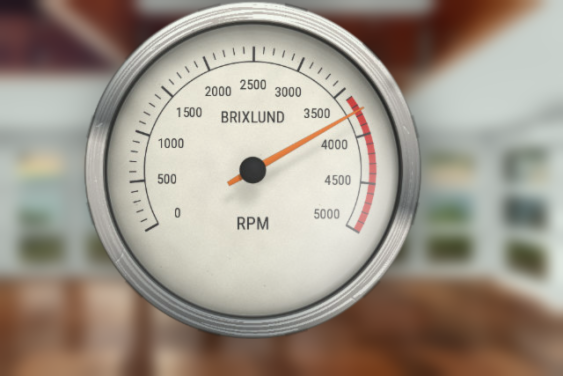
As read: **3750** rpm
